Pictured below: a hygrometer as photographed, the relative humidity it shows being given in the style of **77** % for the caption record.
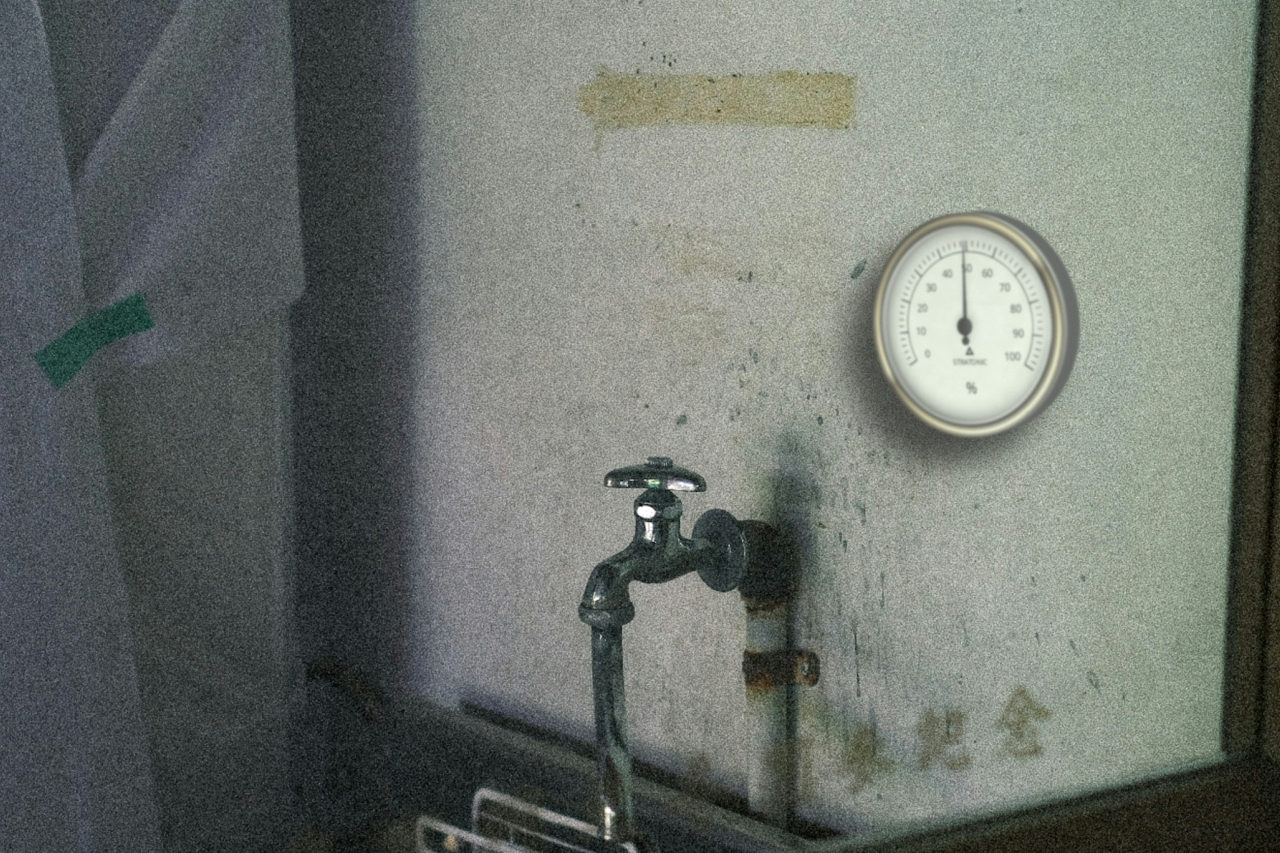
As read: **50** %
